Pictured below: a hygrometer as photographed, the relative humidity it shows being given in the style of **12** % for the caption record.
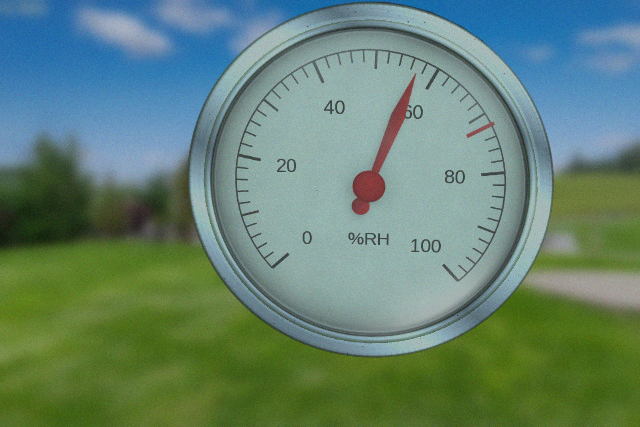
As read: **57** %
